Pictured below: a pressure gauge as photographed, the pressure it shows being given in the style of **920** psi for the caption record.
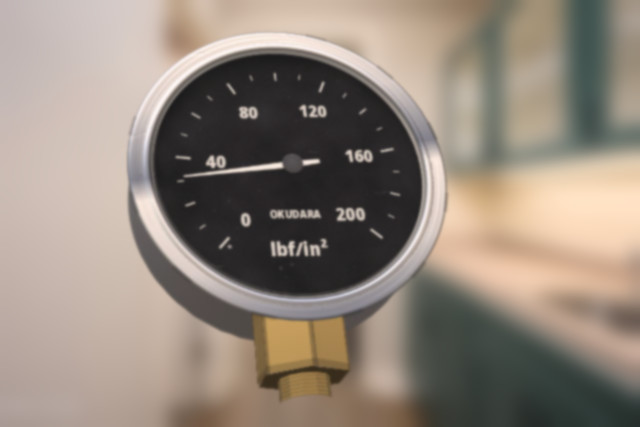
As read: **30** psi
